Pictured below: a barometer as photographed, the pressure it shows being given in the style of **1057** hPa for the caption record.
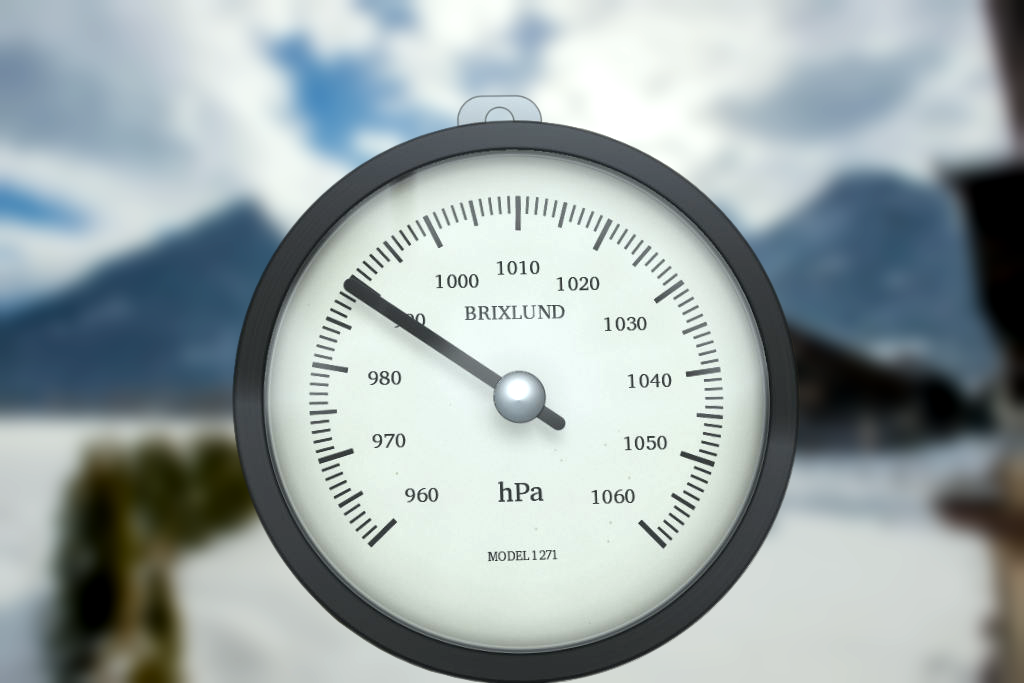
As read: **989** hPa
